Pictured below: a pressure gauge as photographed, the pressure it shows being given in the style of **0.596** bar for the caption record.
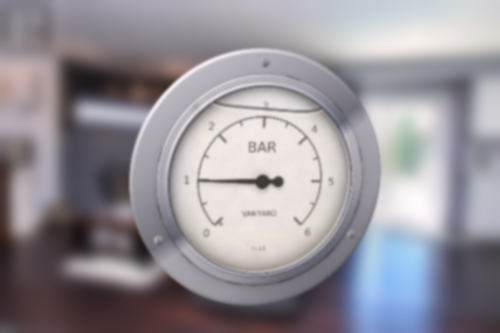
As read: **1** bar
